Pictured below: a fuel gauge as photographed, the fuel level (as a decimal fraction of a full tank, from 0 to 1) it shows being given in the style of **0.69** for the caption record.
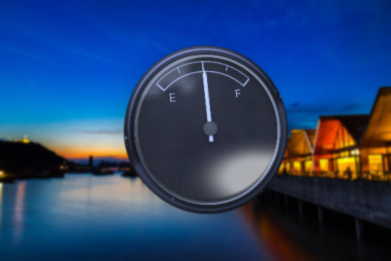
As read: **0.5**
